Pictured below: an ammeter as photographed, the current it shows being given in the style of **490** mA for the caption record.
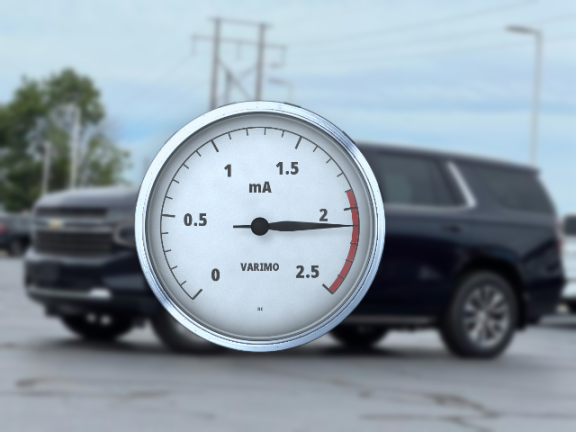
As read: **2.1** mA
